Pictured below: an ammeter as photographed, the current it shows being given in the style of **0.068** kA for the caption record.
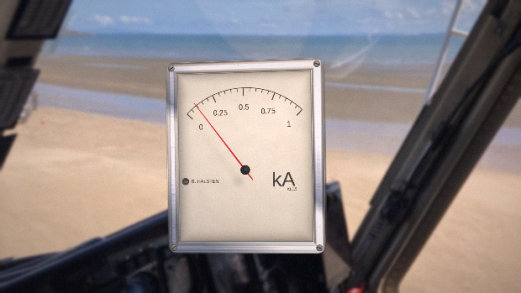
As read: **0.1** kA
